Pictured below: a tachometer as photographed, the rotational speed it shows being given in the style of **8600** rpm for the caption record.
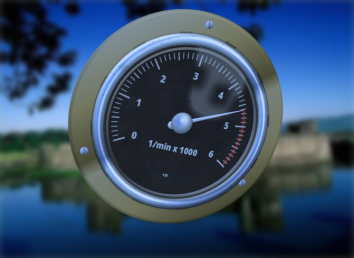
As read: **4600** rpm
